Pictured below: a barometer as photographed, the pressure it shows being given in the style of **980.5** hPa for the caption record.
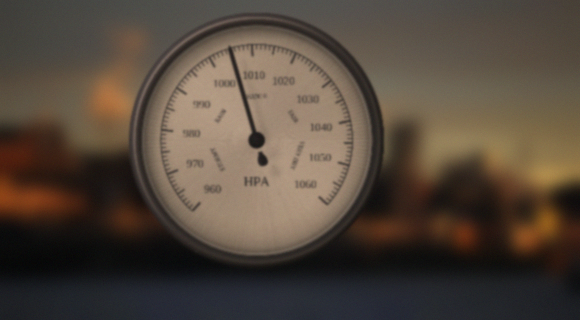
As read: **1005** hPa
